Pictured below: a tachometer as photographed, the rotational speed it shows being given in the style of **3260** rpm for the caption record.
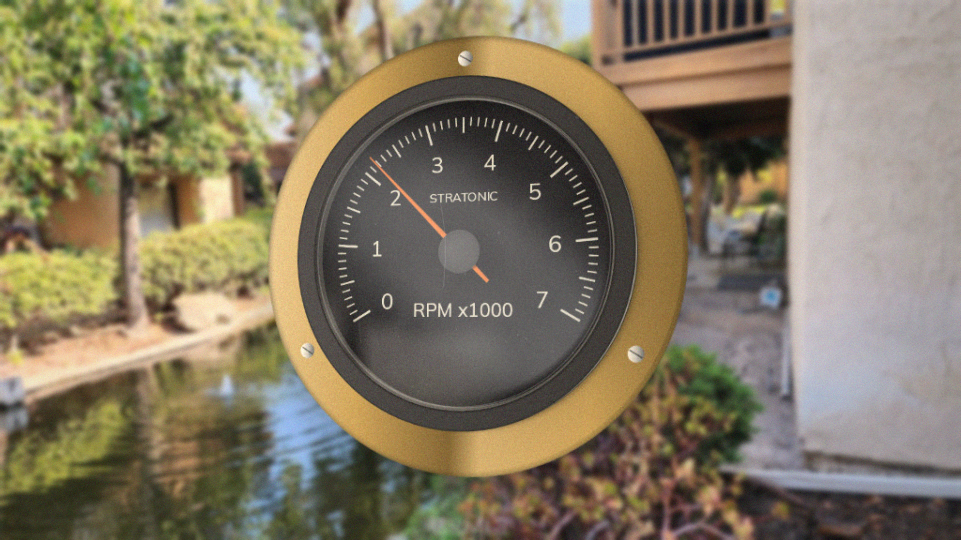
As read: **2200** rpm
